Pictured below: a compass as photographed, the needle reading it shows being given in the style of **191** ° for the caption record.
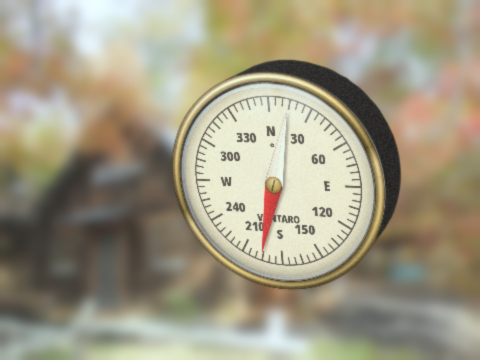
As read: **195** °
